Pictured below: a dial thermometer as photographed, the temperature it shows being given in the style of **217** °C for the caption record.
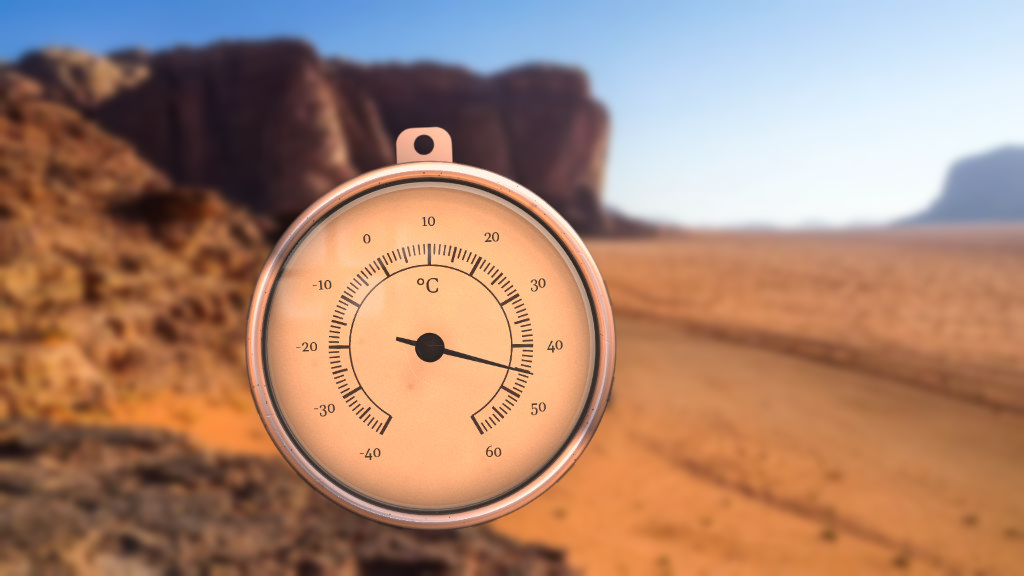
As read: **45** °C
